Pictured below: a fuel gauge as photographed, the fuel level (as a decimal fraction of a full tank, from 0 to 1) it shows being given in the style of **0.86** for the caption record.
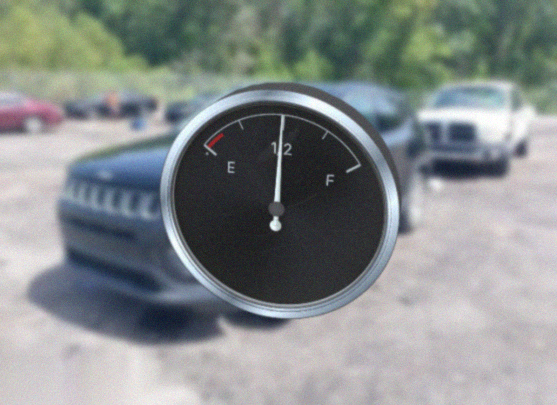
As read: **0.5**
